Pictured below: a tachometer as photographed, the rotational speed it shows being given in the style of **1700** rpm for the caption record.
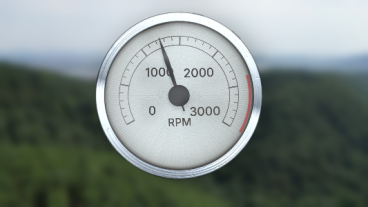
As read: **1250** rpm
